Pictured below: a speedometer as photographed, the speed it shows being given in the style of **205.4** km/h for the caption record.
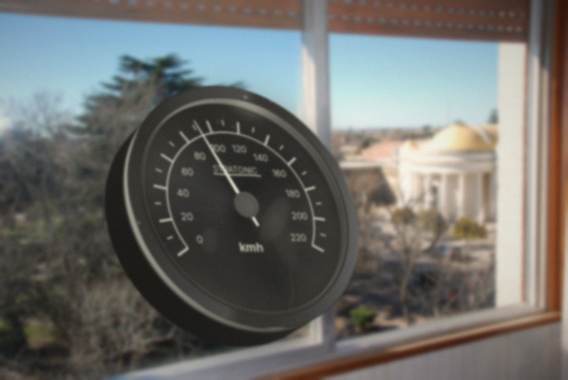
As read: **90** km/h
